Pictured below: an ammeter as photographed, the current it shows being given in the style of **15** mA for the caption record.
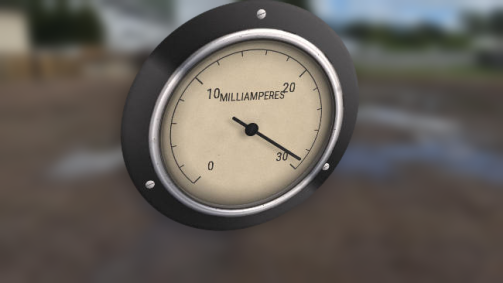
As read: **29** mA
